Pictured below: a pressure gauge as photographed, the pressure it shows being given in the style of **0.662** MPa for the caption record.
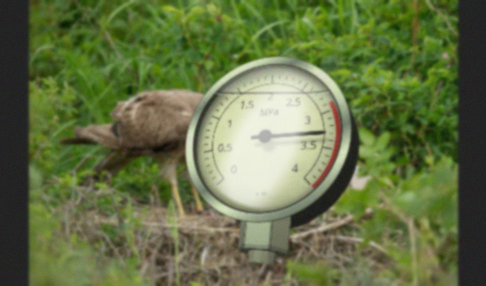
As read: **3.3** MPa
